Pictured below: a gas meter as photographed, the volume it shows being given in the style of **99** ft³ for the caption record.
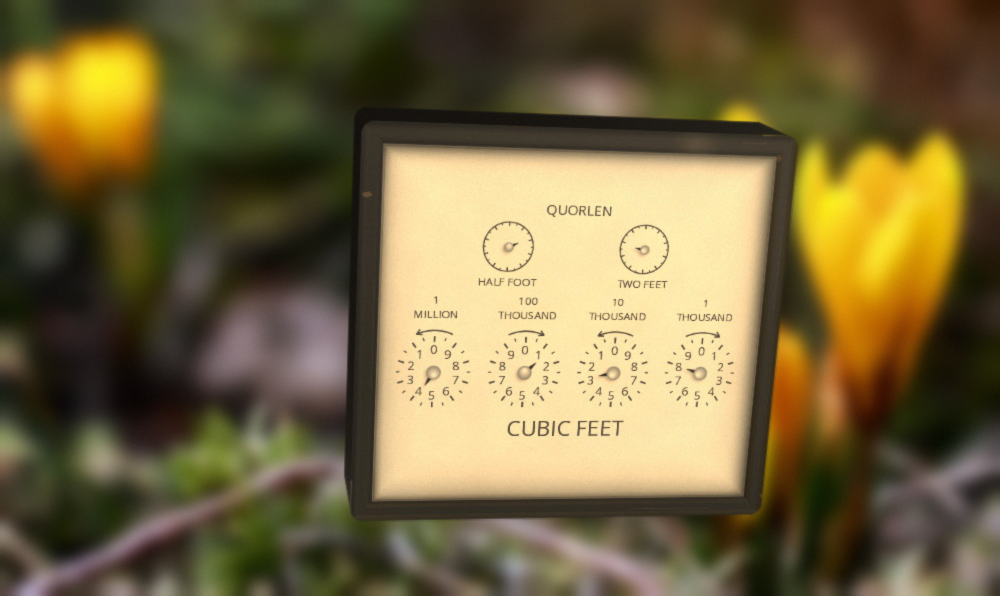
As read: **412800** ft³
